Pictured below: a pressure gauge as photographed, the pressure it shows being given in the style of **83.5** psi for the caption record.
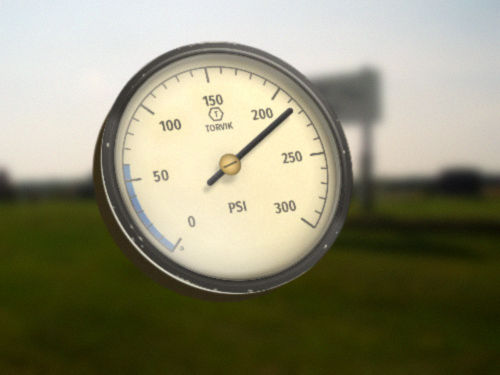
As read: **215** psi
